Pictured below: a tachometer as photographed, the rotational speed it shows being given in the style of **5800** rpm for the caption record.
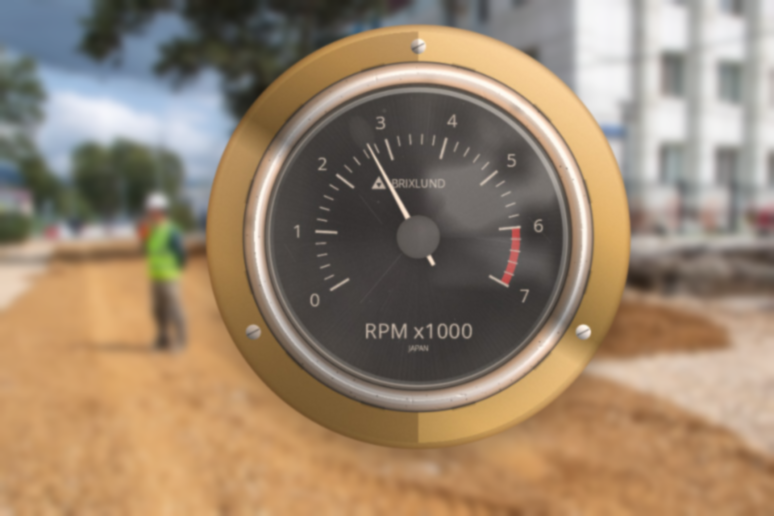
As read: **2700** rpm
